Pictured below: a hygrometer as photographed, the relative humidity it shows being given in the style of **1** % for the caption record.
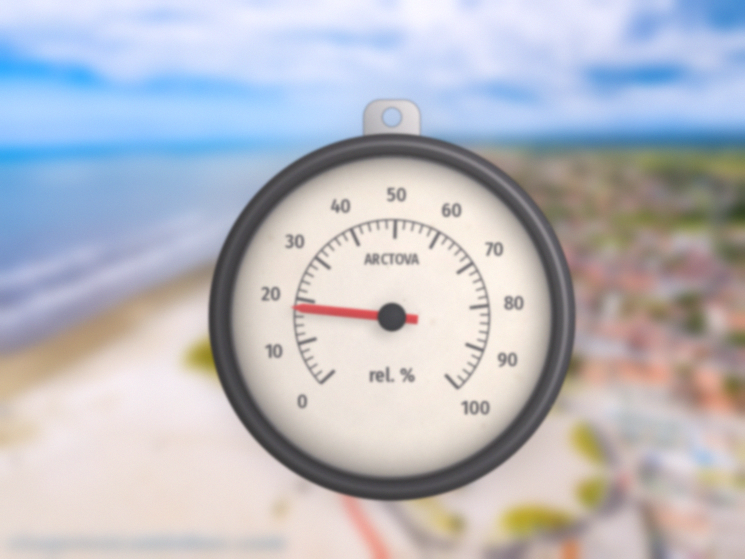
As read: **18** %
